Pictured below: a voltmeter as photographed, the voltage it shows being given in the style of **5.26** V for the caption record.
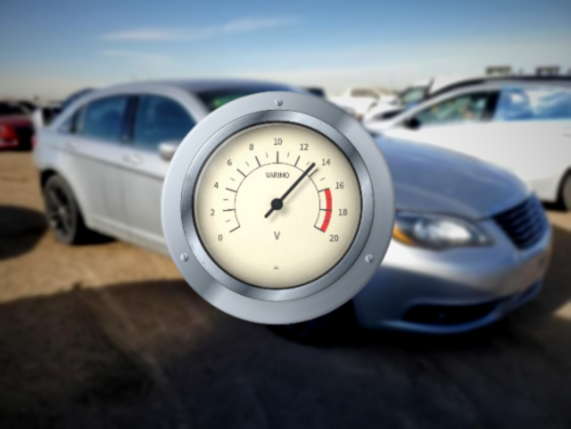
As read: **13.5** V
